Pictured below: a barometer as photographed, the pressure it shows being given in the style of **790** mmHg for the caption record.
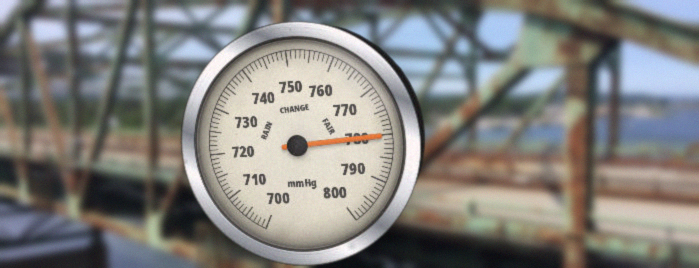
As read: **780** mmHg
